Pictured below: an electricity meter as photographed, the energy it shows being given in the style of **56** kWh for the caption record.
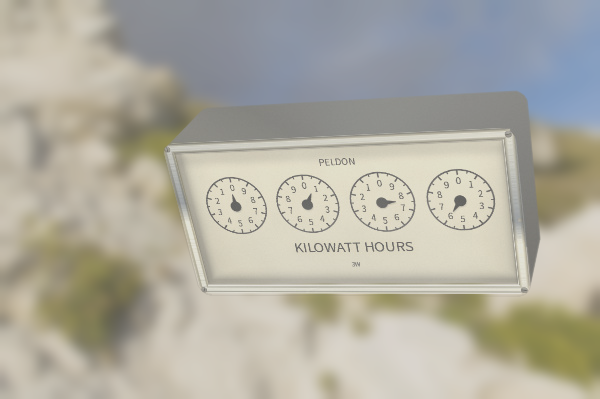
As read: **76** kWh
